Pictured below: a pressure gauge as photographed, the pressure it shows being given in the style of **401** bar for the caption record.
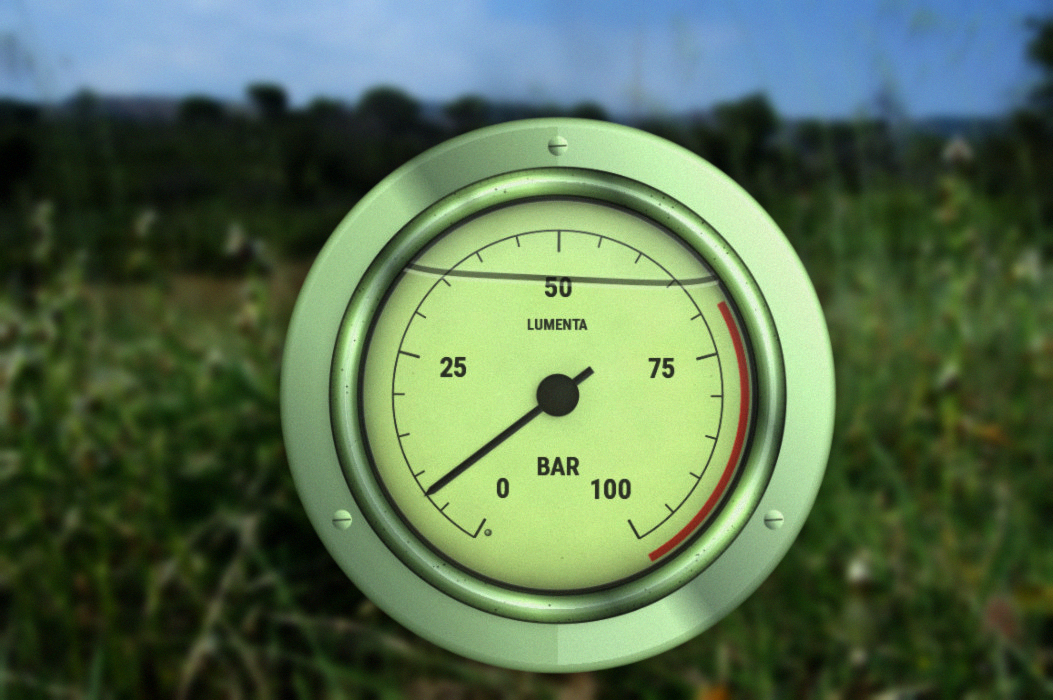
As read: **7.5** bar
